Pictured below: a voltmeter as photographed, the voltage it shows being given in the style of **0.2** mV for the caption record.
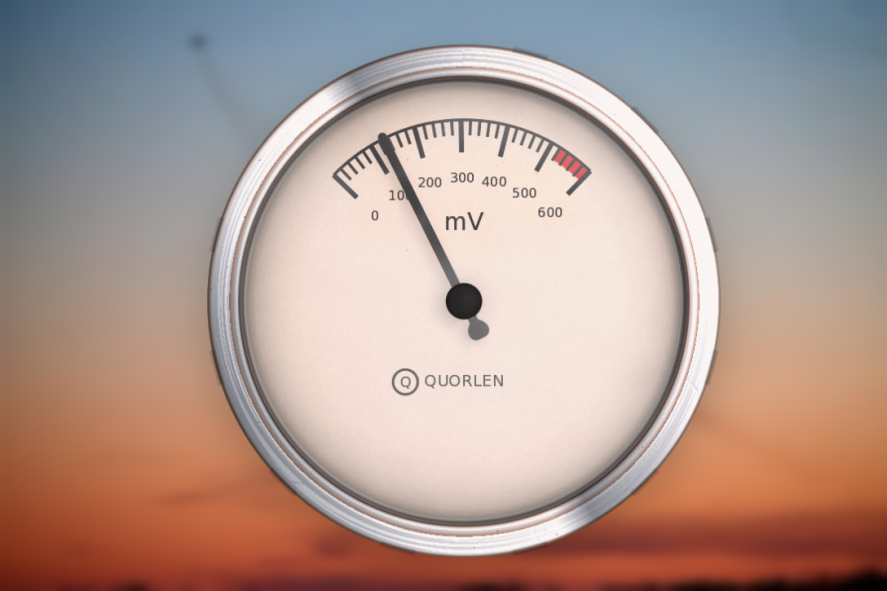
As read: **130** mV
